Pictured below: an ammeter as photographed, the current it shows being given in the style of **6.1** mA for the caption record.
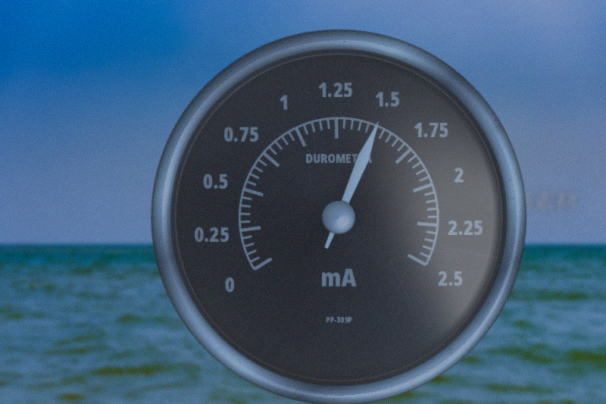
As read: **1.5** mA
